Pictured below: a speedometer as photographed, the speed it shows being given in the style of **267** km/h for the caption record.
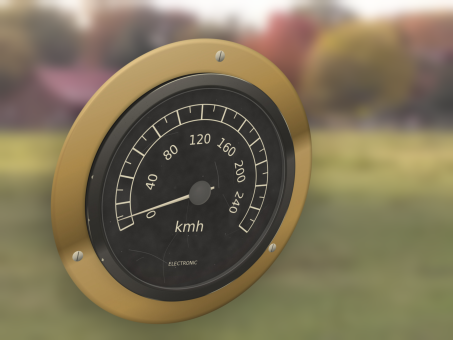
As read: **10** km/h
